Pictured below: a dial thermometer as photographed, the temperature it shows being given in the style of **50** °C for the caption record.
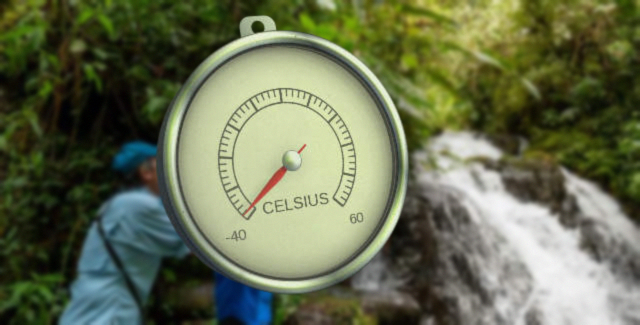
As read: **-38** °C
